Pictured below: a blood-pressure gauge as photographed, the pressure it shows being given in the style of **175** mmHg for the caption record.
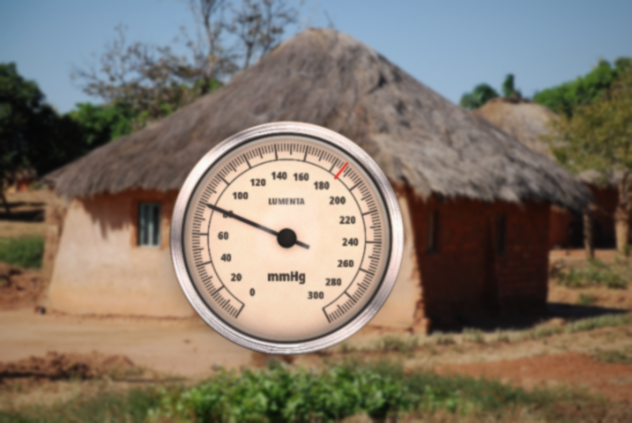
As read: **80** mmHg
